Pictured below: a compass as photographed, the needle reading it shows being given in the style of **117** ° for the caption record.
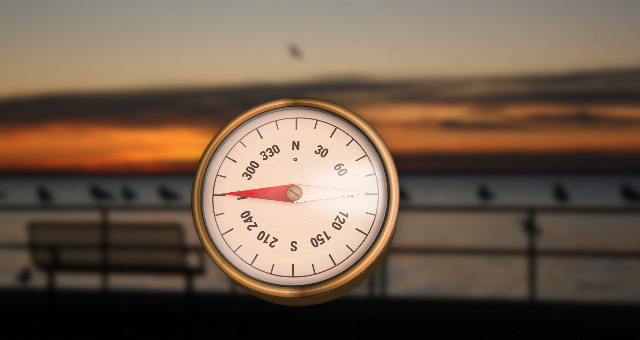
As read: **270** °
